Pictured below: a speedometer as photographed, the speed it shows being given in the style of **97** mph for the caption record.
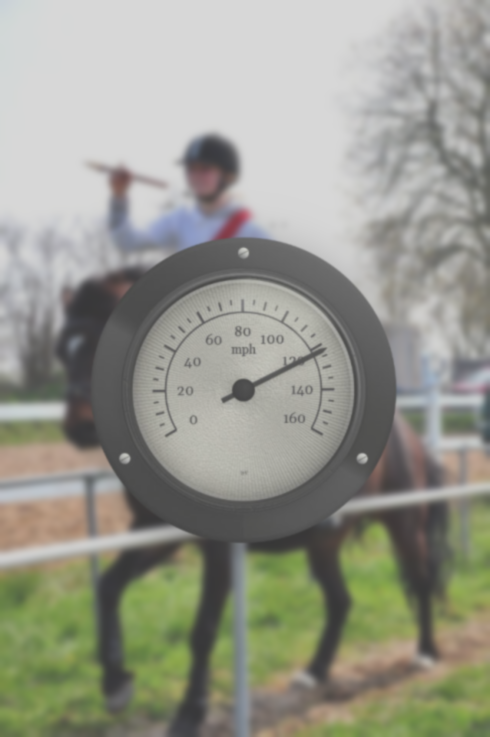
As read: **122.5** mph
